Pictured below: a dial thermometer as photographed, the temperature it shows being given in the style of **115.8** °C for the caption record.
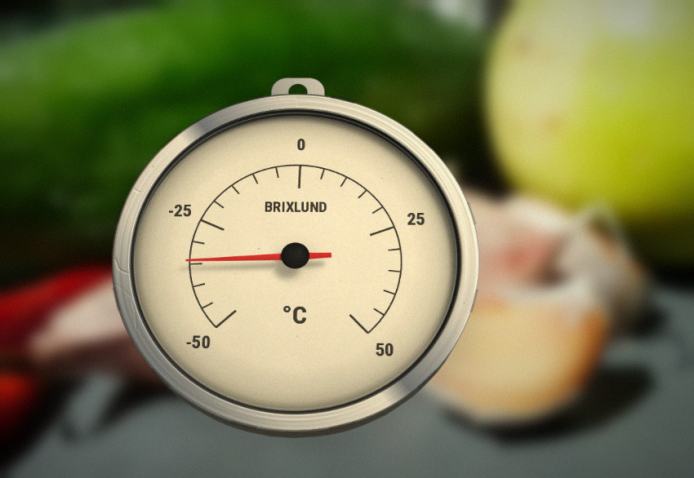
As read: **-35** °C
